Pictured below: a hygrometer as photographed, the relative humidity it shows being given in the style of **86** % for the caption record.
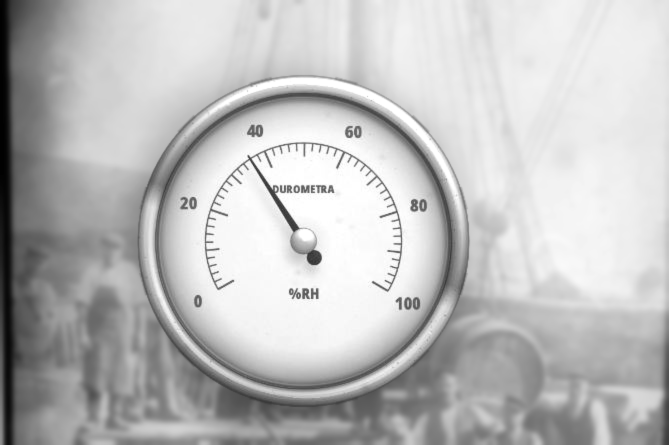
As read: **36** %
